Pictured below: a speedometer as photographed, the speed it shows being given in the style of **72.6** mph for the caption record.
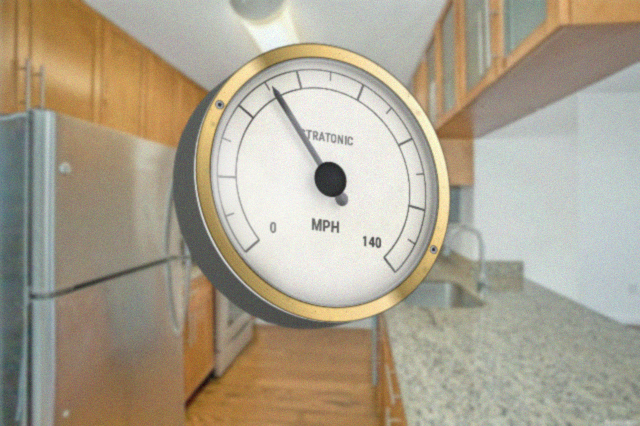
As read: **50** mph
